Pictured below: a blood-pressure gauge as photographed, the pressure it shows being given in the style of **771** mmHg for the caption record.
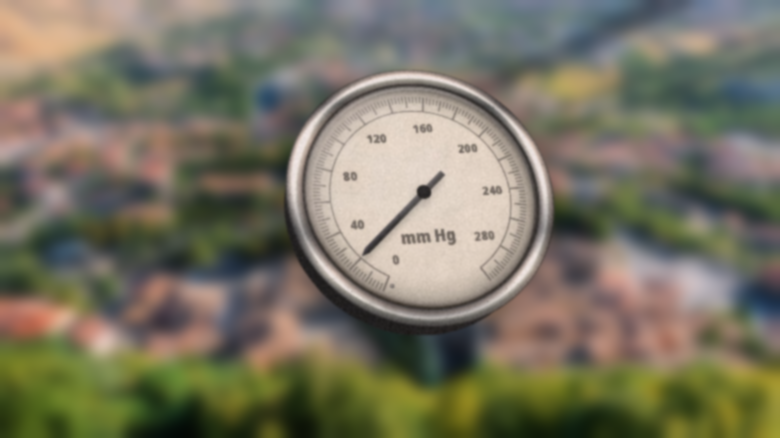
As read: **20** mmHg
